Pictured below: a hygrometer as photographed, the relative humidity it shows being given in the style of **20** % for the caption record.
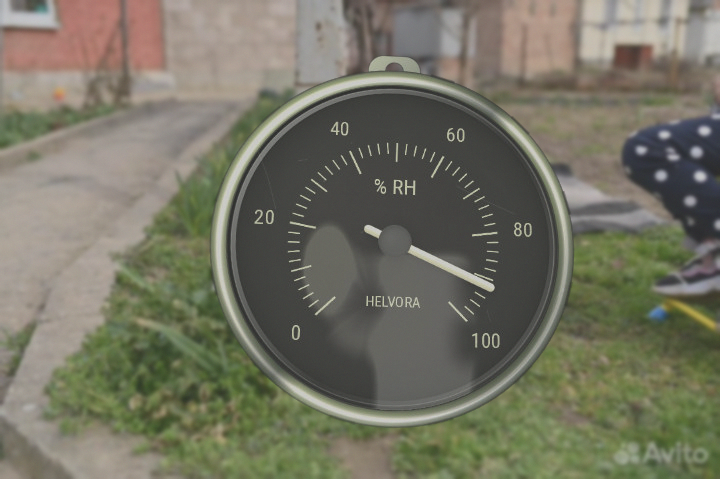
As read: **92** %
